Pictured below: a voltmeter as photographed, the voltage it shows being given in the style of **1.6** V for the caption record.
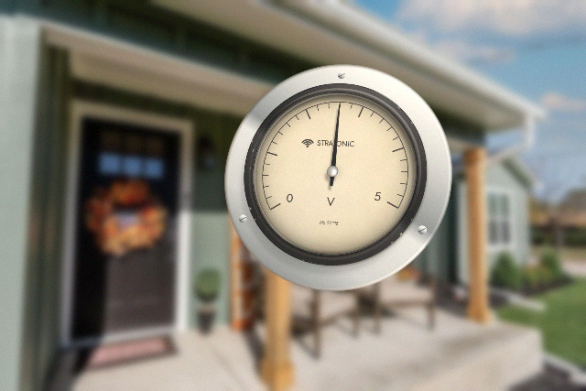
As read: **2.6** V
